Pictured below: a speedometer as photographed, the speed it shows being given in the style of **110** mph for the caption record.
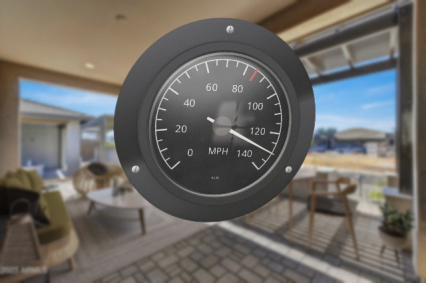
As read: **130** mph
